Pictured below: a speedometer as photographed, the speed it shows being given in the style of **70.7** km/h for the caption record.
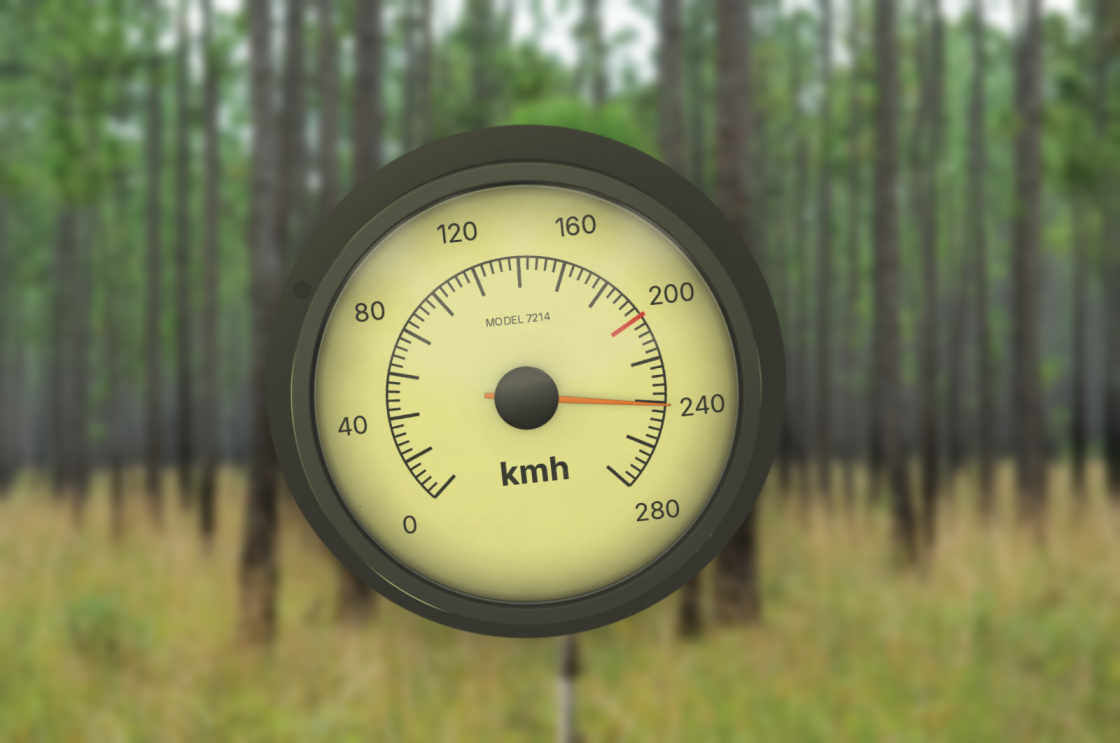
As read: **240** km/h
